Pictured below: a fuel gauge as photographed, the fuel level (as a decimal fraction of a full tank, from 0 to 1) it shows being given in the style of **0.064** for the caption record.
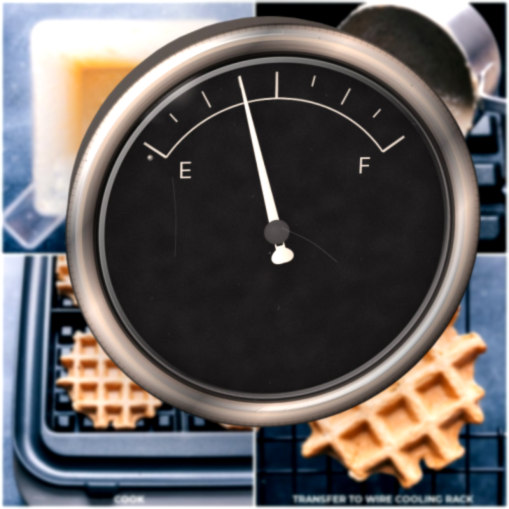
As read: **0.375**
